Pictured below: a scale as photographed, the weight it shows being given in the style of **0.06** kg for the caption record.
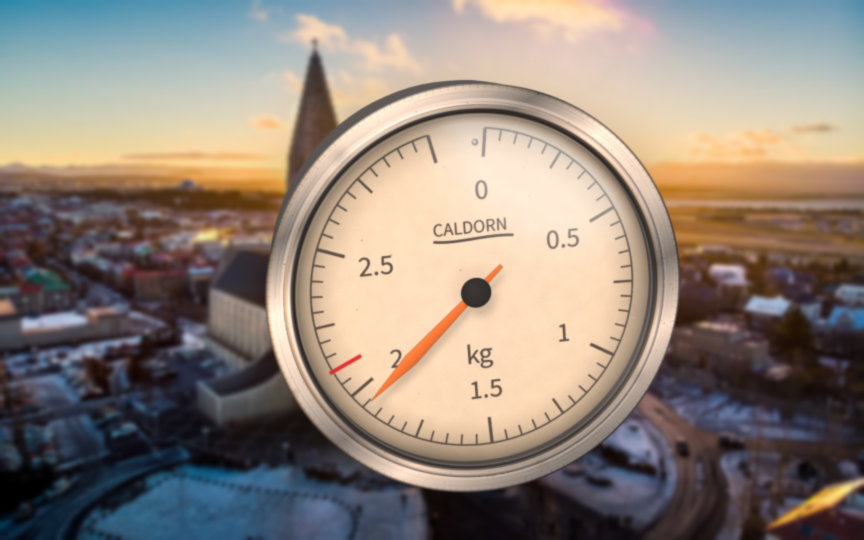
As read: **1.95** kg
